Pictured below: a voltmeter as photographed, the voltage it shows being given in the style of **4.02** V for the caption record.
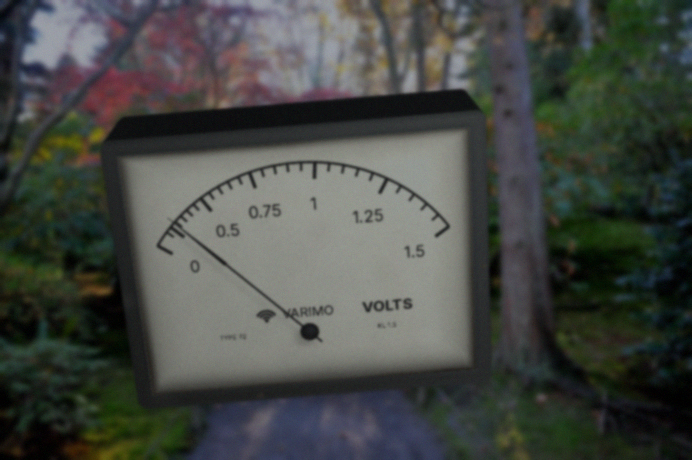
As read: **0.3** V
